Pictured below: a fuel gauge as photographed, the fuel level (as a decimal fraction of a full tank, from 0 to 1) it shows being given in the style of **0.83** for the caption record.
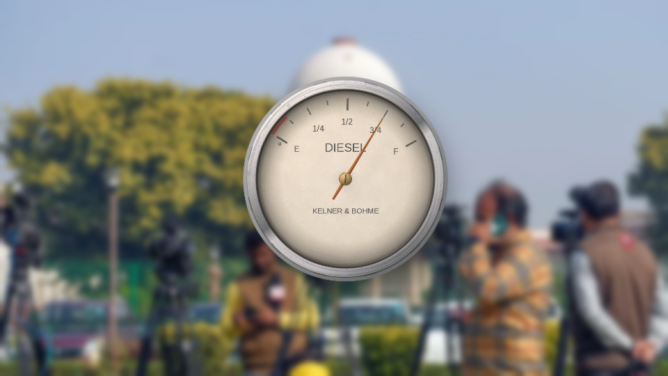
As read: **0.75**
